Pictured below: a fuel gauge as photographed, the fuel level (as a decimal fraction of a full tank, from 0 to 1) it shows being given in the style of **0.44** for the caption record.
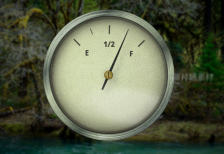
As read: **0.75**
